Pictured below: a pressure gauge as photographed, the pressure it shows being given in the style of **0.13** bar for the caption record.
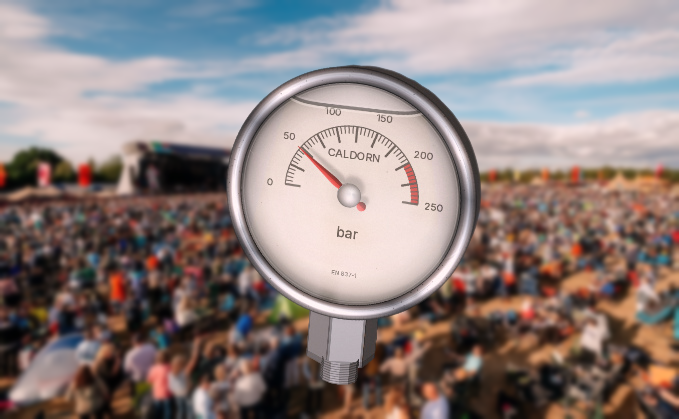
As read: **50** bar
